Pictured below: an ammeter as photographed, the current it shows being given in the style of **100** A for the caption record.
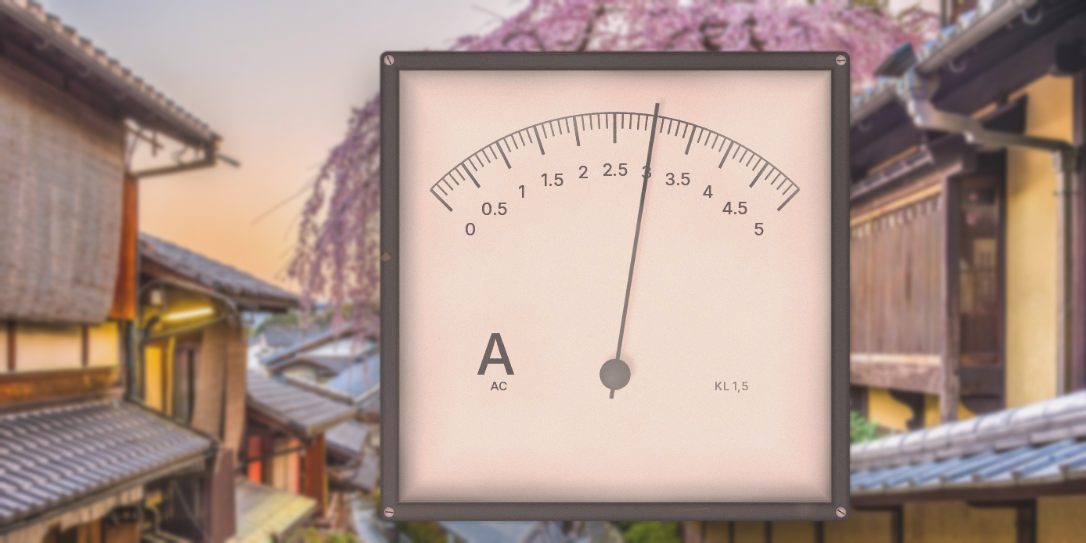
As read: **3** A
